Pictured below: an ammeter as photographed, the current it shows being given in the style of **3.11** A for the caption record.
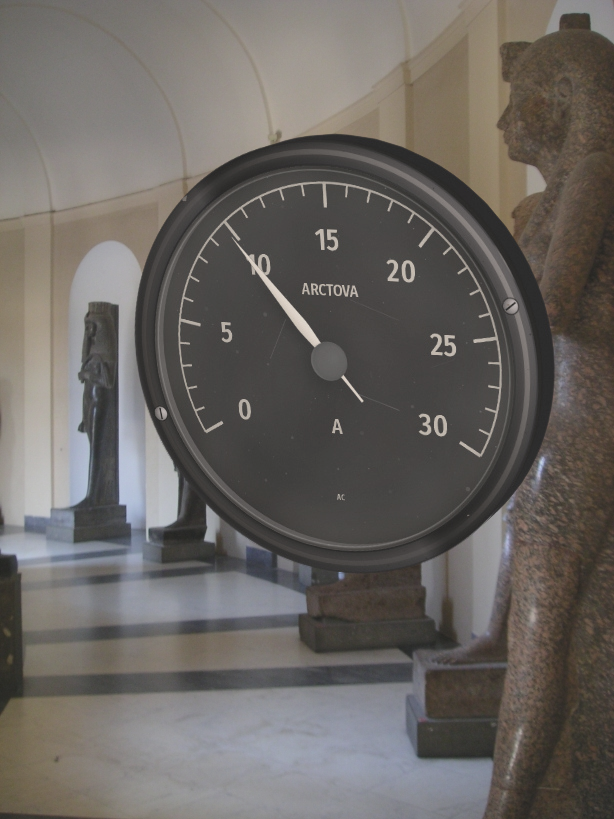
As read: **10** A
